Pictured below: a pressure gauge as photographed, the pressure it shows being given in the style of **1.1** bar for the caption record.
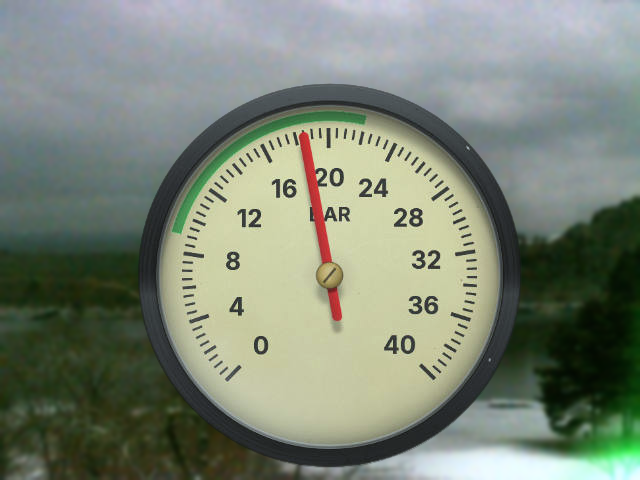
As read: **18.5** bar
